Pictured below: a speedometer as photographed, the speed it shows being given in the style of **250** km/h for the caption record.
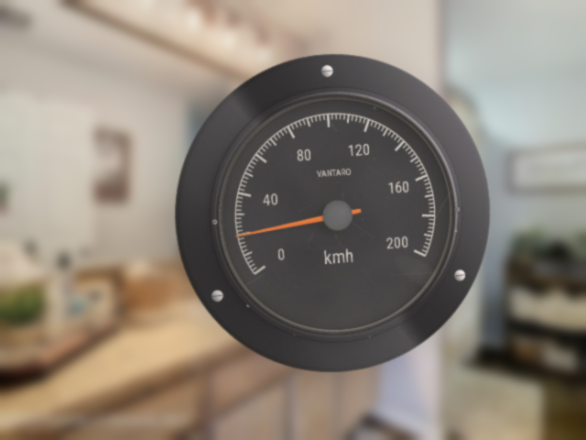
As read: **20** km/h
